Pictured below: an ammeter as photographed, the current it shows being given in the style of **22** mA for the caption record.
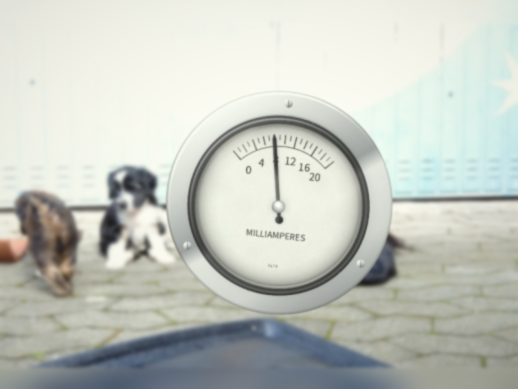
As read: **8** mA
